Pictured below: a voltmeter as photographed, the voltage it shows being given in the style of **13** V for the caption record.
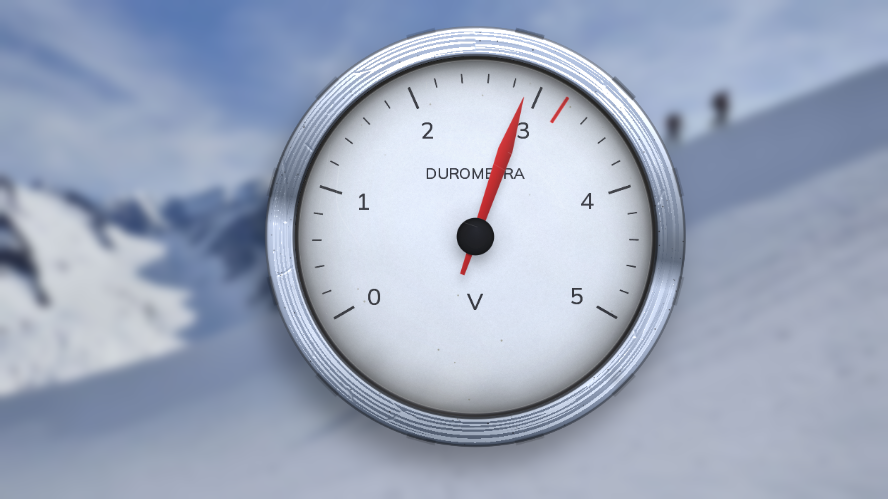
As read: **2.9** V
